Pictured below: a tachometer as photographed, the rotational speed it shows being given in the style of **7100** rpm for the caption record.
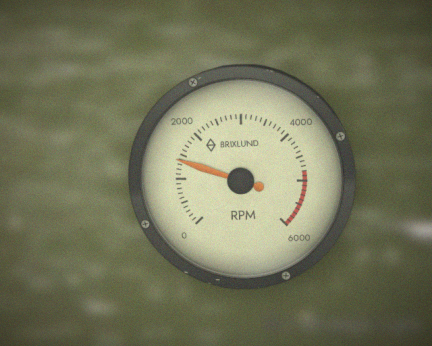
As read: **1400** rpm
